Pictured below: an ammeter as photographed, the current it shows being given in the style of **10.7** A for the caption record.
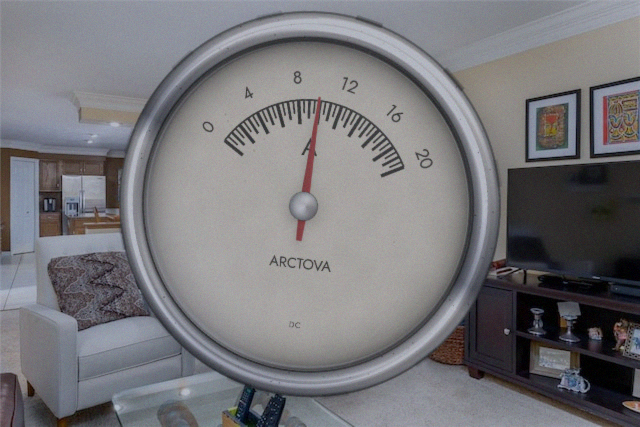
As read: **10** A
